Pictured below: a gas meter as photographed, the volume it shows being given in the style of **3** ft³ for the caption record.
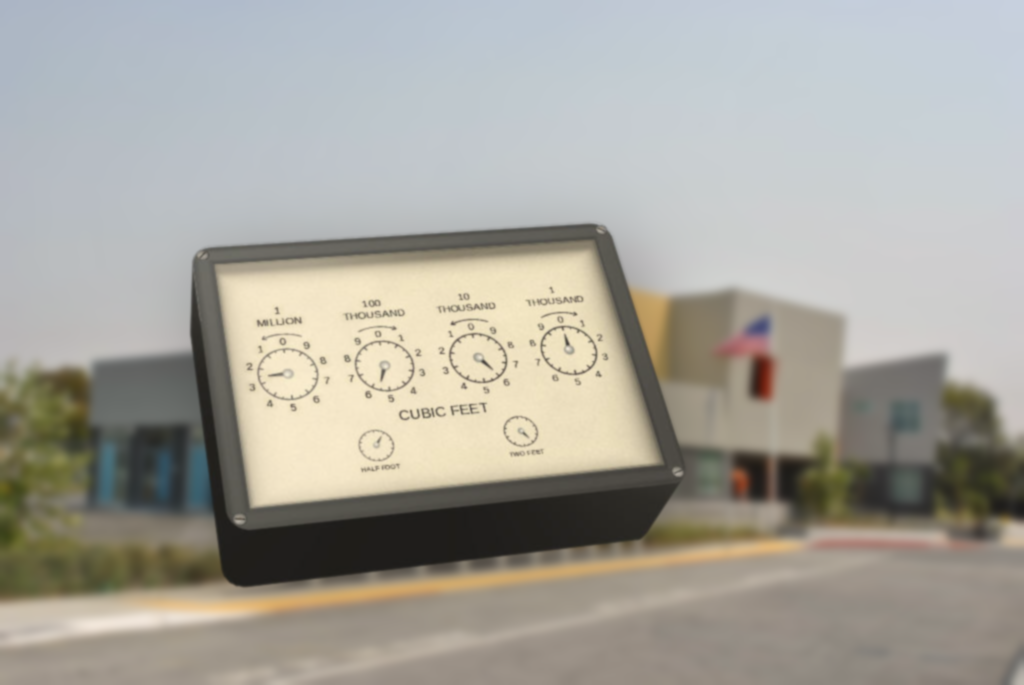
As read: **256000** ft³
